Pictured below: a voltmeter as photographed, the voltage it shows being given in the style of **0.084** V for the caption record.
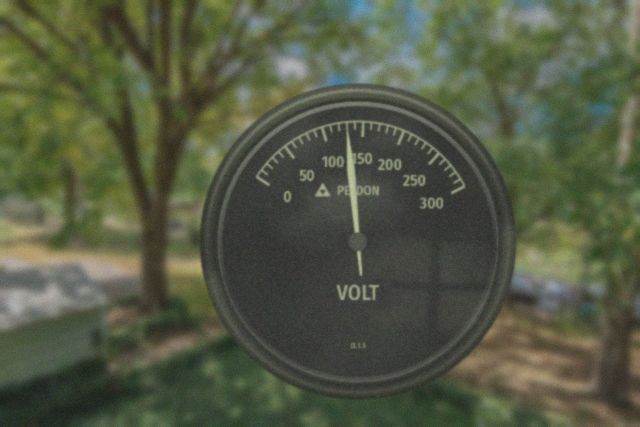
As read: **130** V
